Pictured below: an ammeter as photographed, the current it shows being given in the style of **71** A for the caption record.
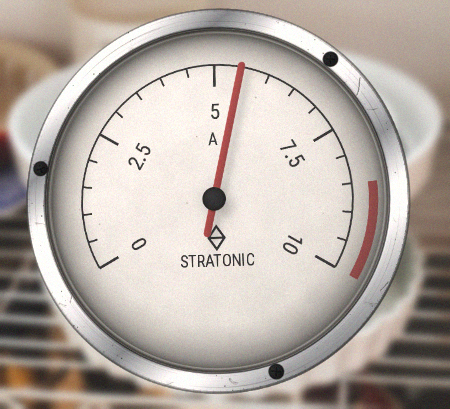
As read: **5.5** A
